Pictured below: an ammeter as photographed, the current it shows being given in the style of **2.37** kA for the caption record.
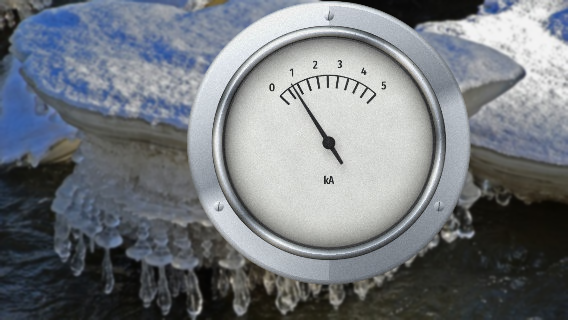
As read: **0.75** kA
